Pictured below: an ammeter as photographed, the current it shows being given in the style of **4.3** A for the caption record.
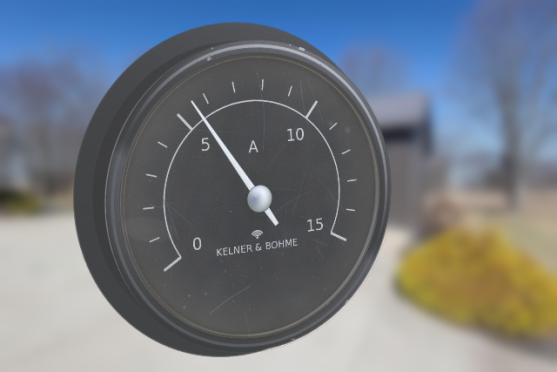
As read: **5.5** A
